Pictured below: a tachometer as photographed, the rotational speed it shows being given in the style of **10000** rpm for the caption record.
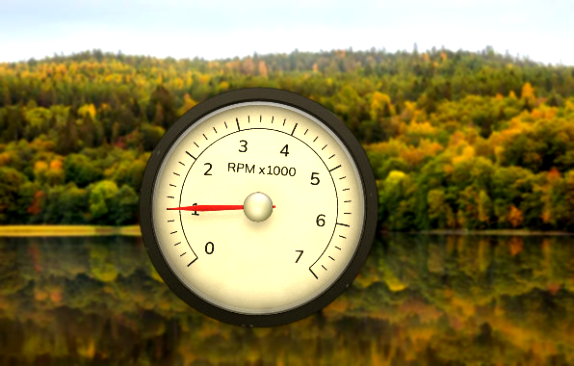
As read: **1000** rpm
